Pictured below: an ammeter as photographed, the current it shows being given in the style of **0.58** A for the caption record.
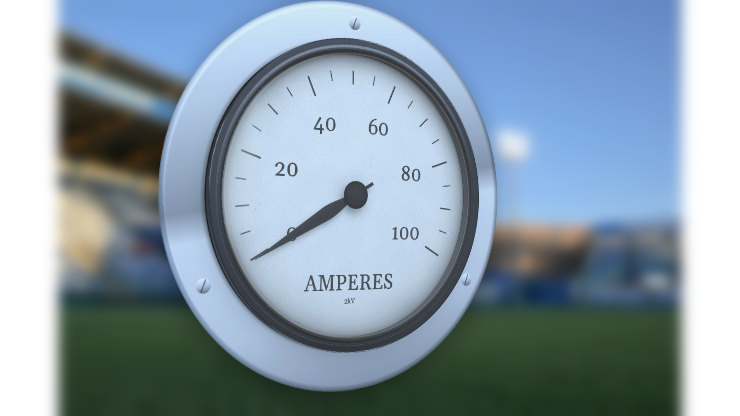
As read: **0** A
